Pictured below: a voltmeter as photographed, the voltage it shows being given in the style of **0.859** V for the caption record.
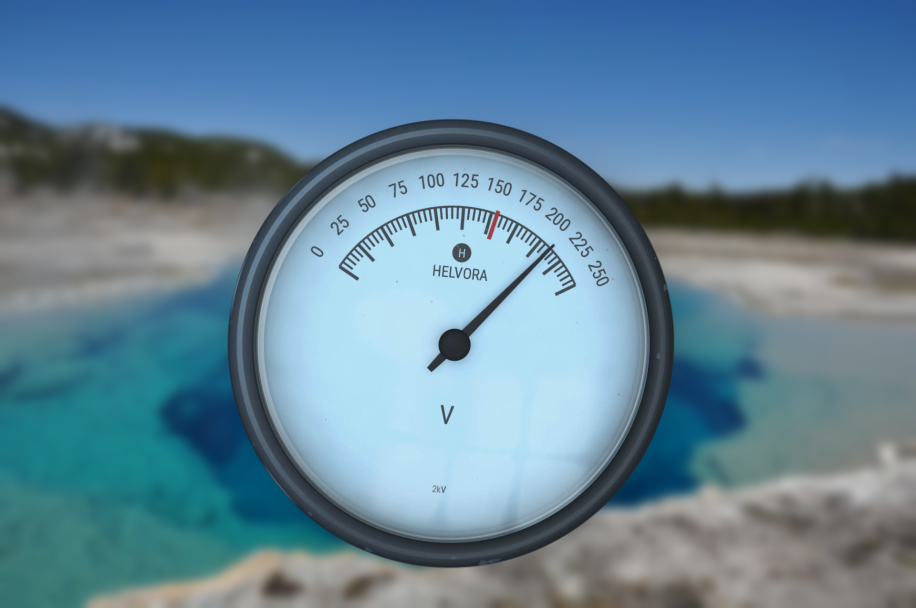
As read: **210** V
